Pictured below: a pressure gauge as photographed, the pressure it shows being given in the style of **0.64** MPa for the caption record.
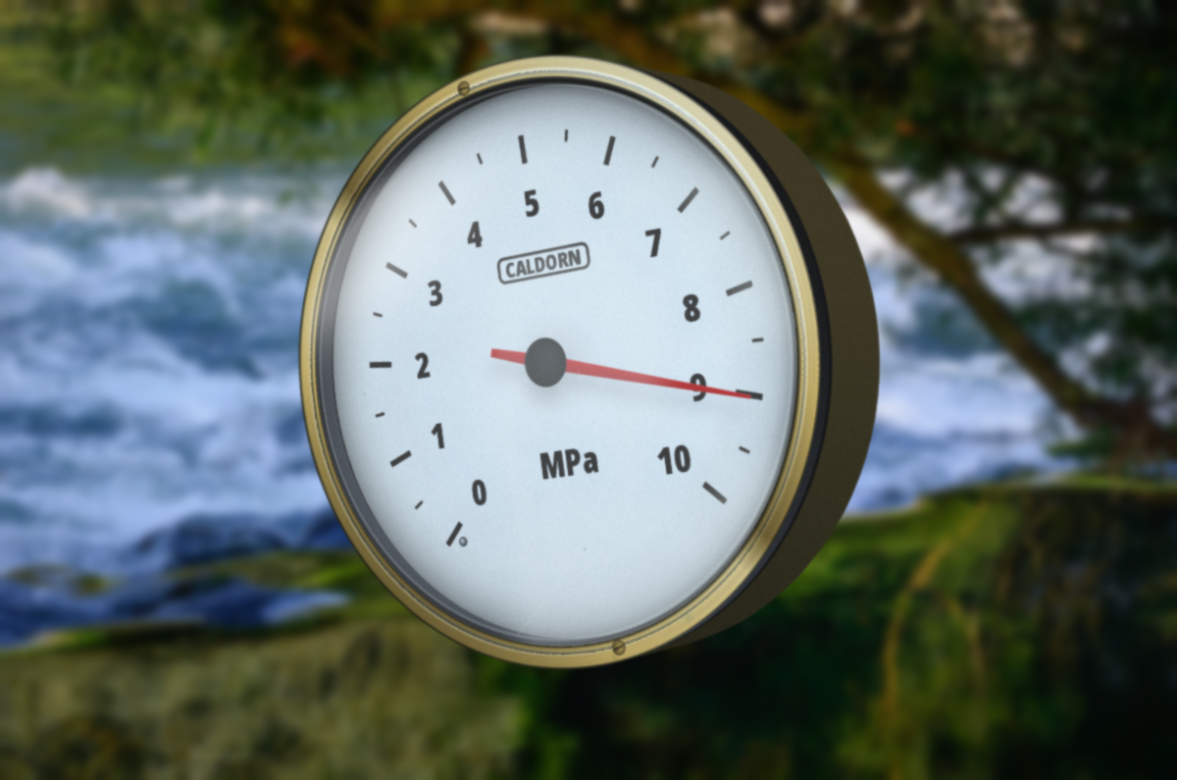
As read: **9** MPa
